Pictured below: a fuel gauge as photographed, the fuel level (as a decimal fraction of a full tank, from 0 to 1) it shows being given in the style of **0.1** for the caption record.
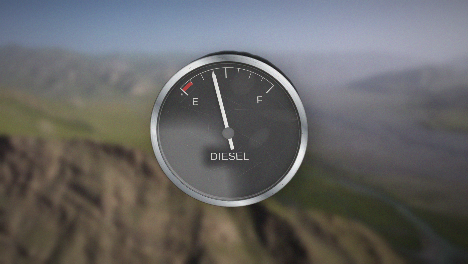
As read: **0.375**
